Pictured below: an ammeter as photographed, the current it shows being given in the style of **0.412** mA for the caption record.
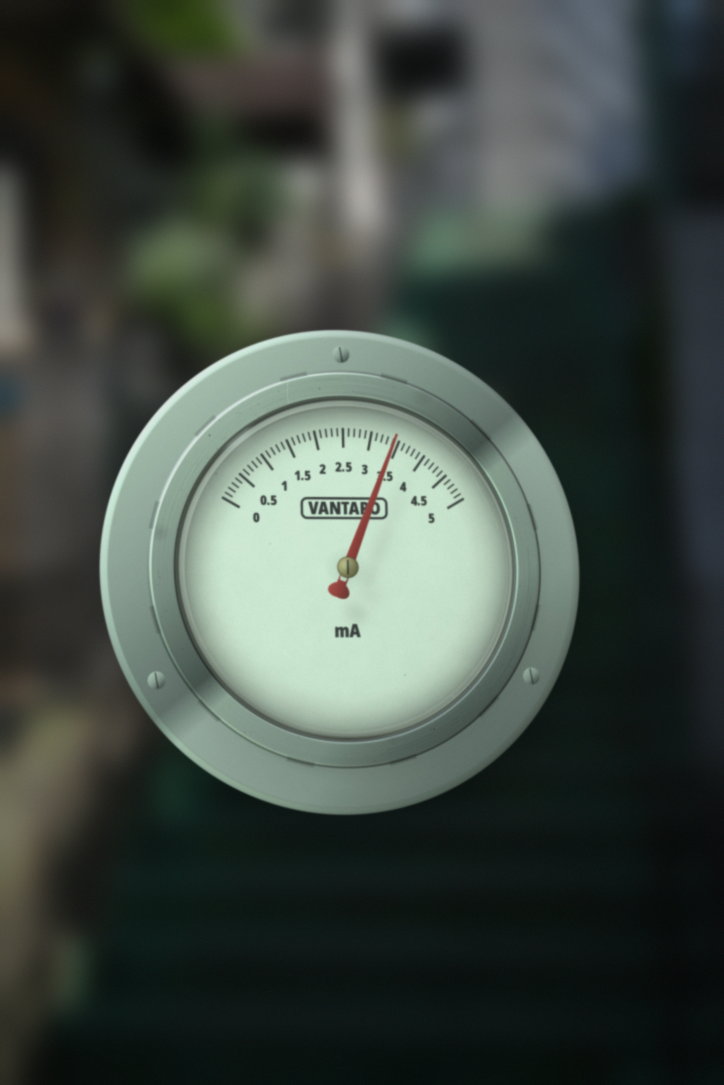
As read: **3.4** mA
